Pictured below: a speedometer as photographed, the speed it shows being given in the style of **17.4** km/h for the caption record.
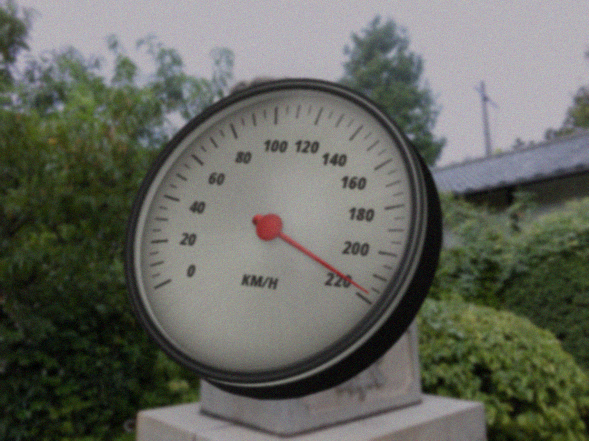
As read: **217.5** km/h
